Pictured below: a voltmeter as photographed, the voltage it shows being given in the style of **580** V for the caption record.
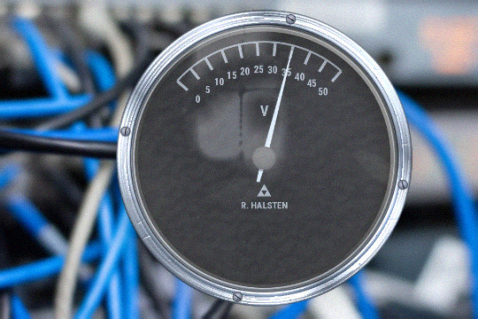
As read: **35** V
